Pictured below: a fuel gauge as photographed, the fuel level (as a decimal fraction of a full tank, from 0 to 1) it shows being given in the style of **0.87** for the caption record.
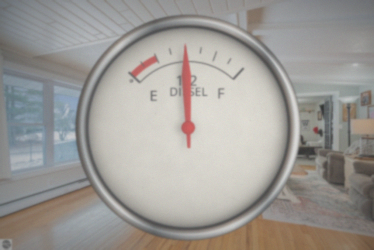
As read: **0.5**
